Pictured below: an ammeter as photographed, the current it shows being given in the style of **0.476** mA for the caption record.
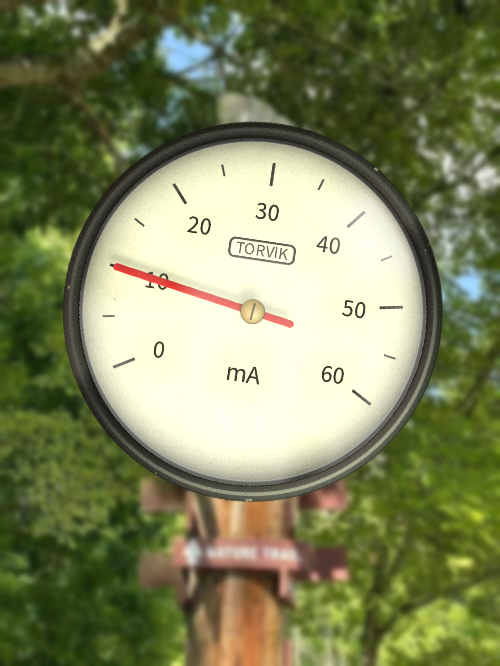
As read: **10** mA
